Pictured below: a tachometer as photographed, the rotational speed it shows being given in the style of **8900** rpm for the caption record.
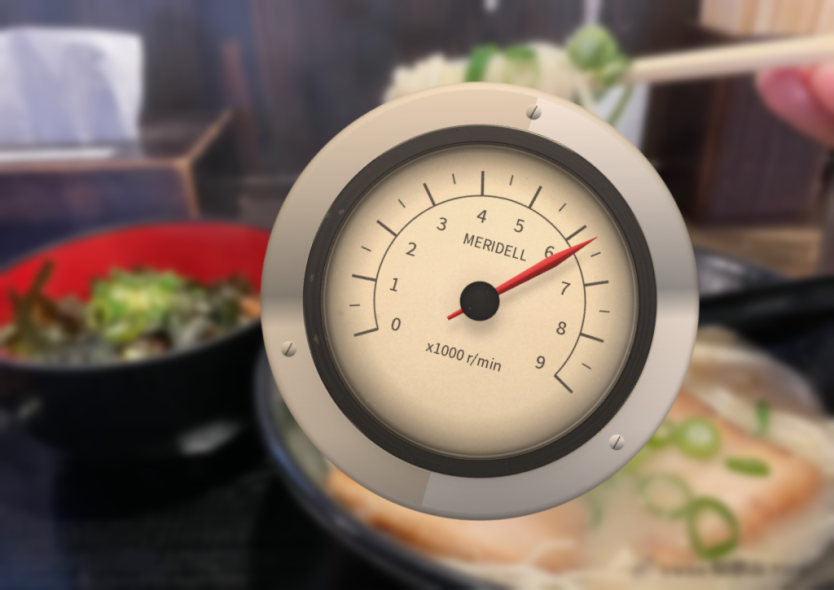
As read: **6250** rpm
